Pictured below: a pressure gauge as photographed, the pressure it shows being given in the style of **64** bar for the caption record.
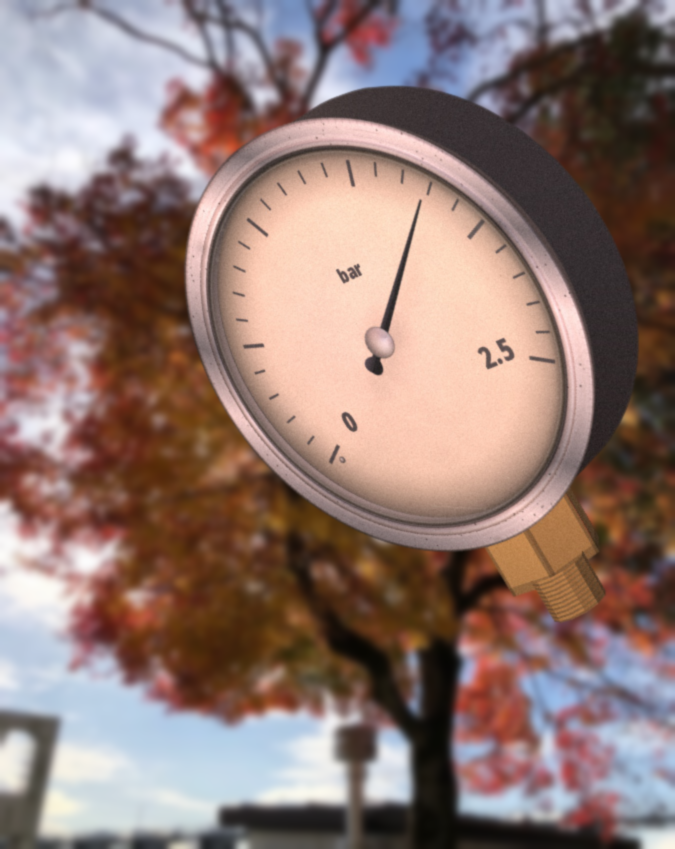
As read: **1.8** bar
